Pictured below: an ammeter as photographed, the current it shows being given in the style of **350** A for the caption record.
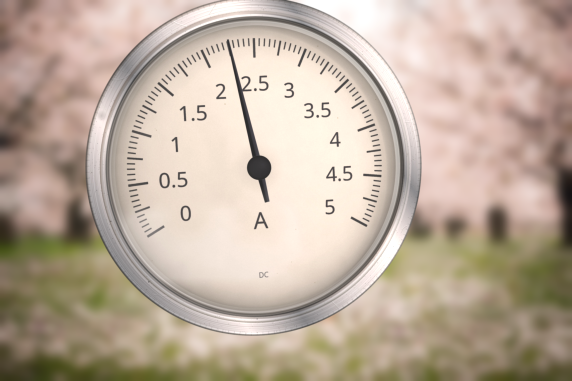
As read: **2.25** A
